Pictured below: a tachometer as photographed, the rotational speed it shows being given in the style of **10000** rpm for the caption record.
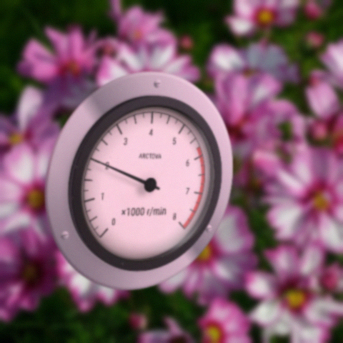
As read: **2000** rpm
